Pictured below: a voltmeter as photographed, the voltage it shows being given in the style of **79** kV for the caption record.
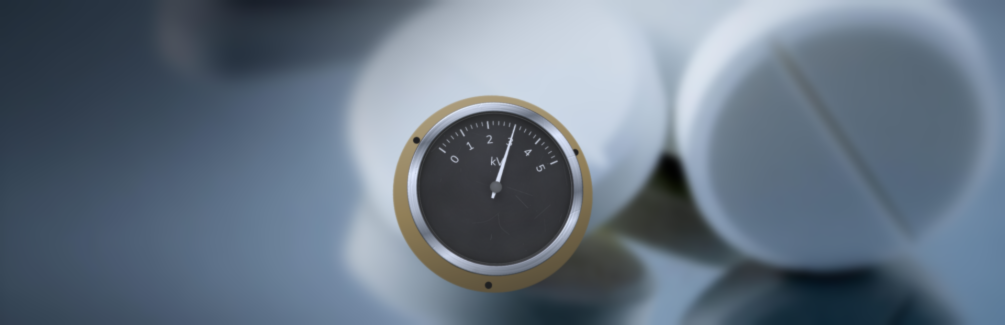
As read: **3** kV
